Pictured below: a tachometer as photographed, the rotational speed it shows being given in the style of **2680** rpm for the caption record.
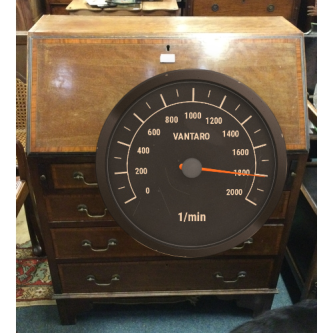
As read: **1800** rpm
